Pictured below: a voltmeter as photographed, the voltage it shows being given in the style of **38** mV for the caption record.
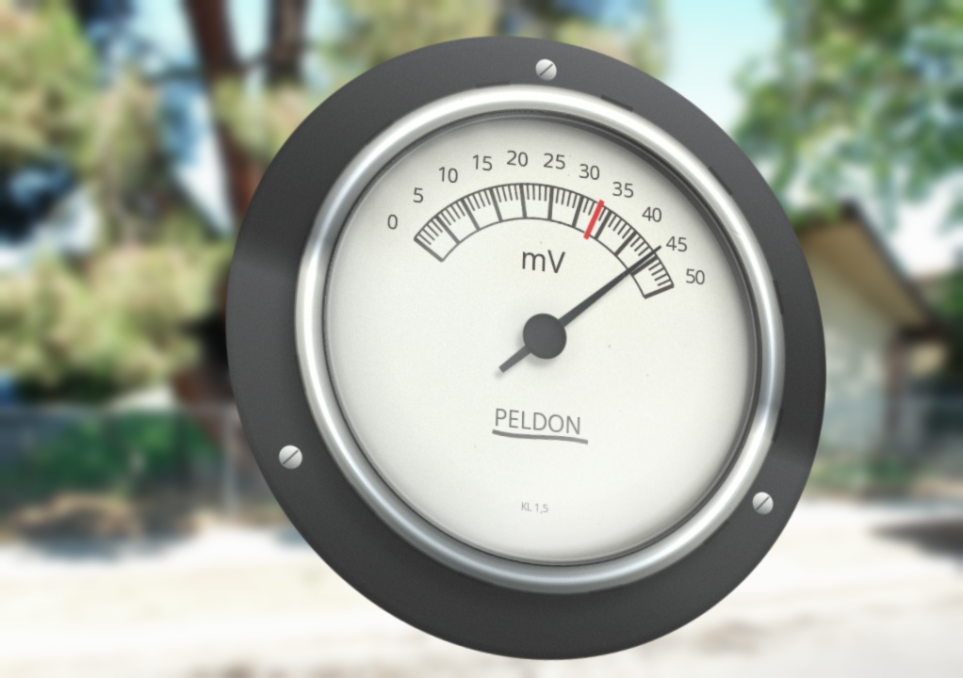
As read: **44** mV
